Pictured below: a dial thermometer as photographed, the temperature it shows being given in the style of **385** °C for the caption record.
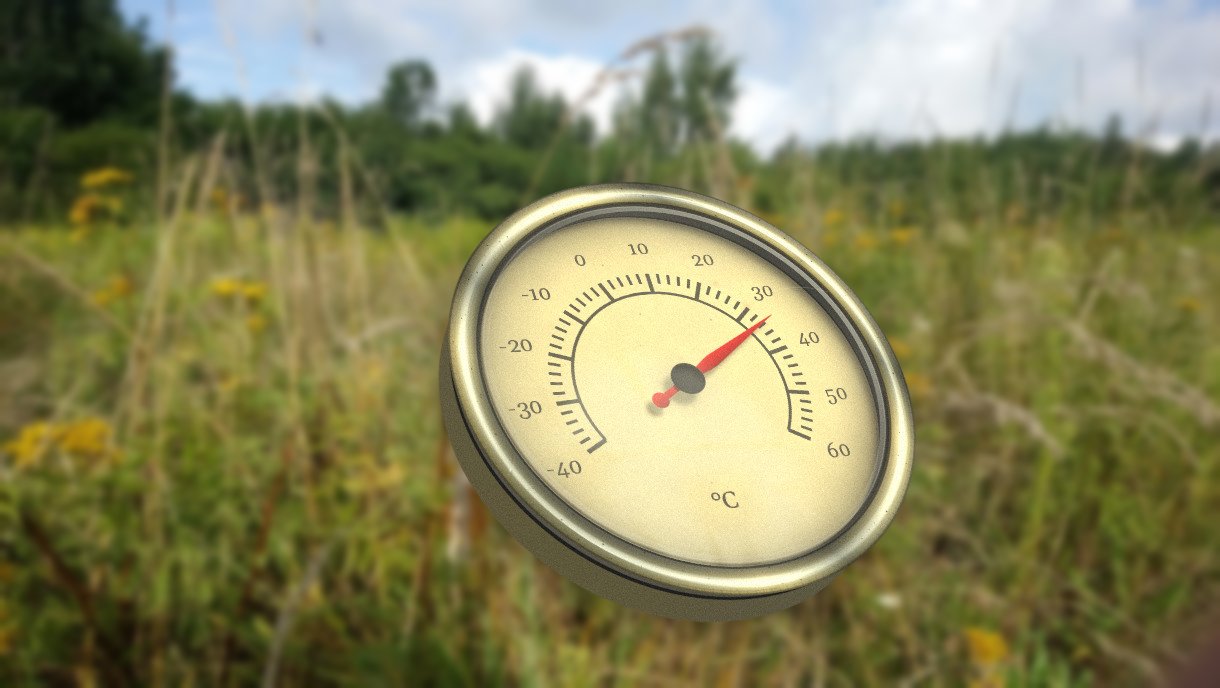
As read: **34** °C
